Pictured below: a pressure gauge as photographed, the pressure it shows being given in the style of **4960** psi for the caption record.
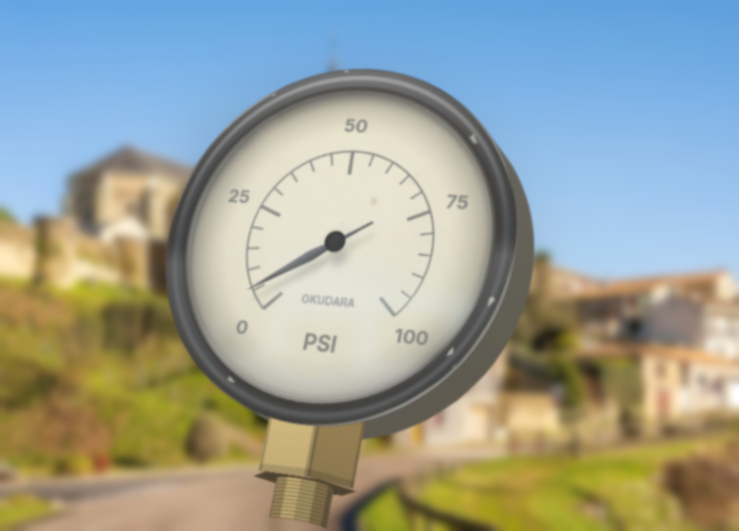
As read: **5** psi
